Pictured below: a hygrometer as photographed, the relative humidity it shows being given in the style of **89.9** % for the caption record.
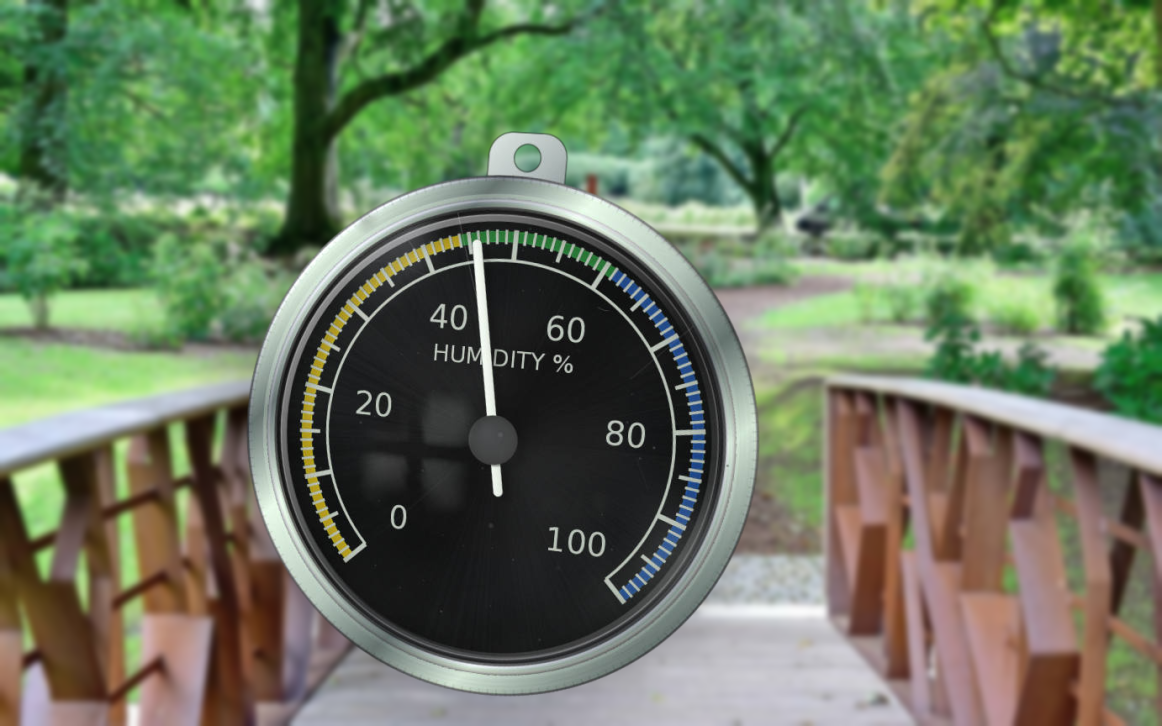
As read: **46** %
